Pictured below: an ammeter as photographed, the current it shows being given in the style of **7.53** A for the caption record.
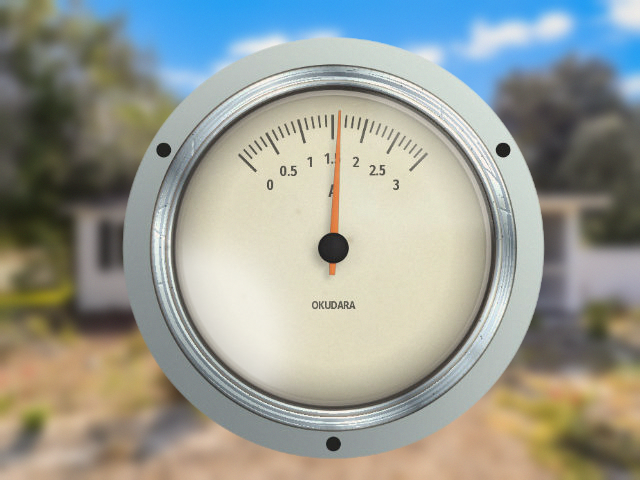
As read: **1.6** A
